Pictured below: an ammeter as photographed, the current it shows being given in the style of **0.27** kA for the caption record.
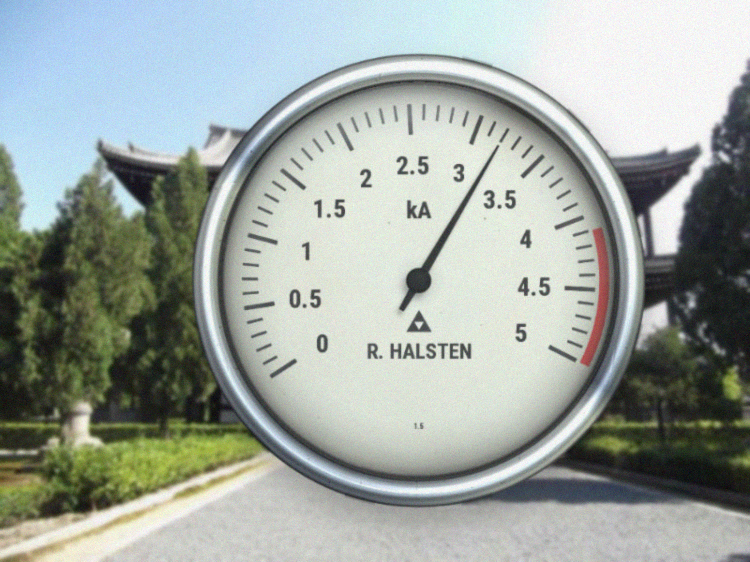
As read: **3.2** kA
